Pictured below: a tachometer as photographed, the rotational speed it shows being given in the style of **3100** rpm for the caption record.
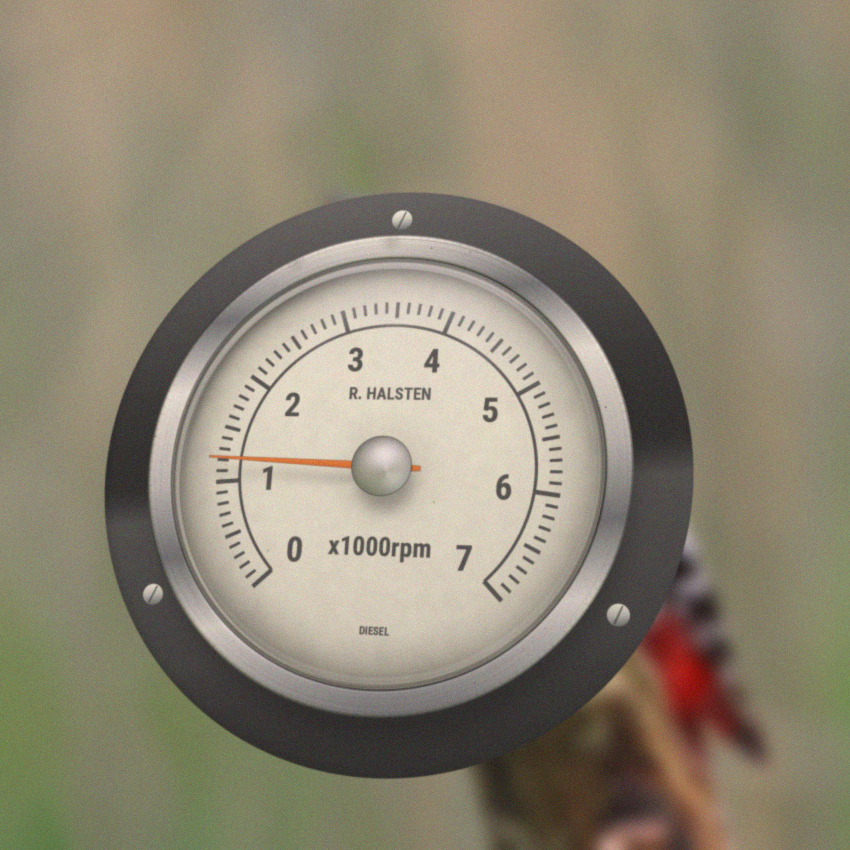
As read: **1200** rpm
